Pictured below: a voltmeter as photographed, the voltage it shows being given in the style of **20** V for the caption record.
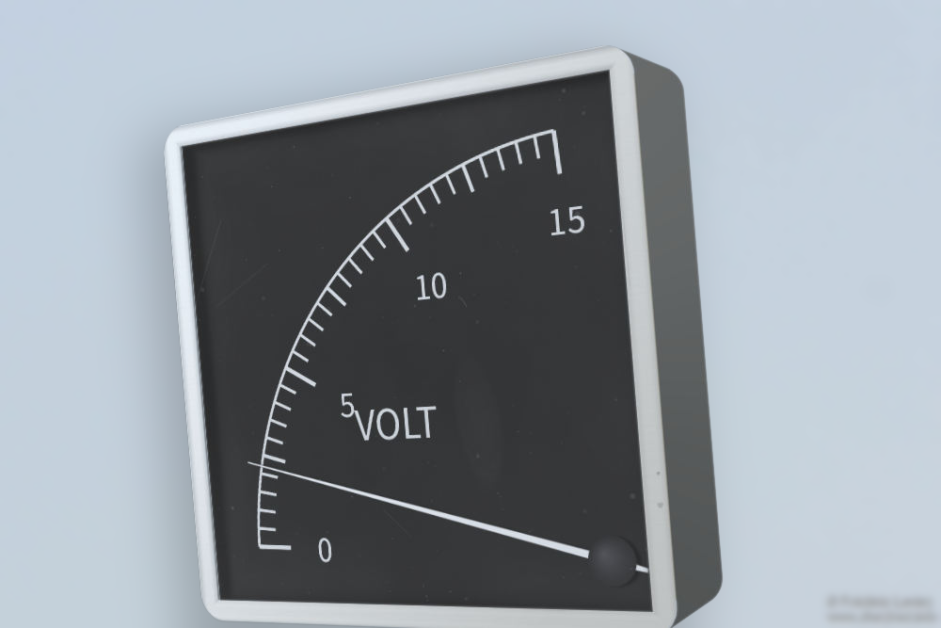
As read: **2.25** V
